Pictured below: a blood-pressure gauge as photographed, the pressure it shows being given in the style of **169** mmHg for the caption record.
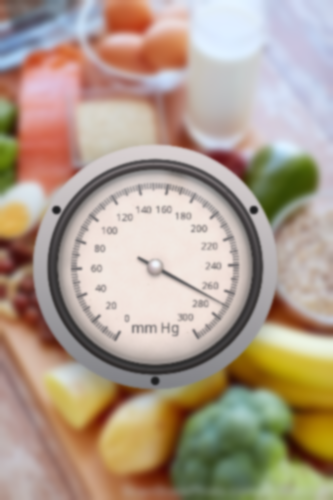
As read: **270** mmHg
